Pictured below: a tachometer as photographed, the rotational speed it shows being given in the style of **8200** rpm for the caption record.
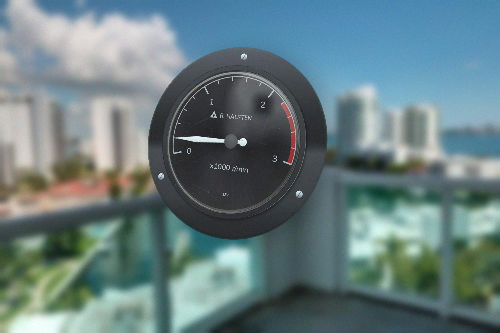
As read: **200** rpm
